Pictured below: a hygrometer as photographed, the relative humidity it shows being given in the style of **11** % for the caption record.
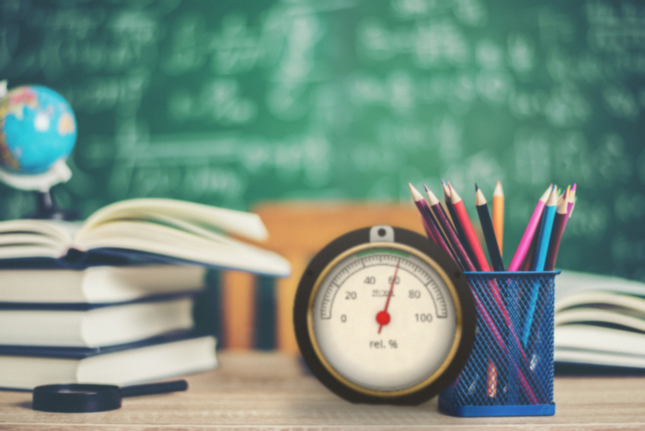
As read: **60** %
